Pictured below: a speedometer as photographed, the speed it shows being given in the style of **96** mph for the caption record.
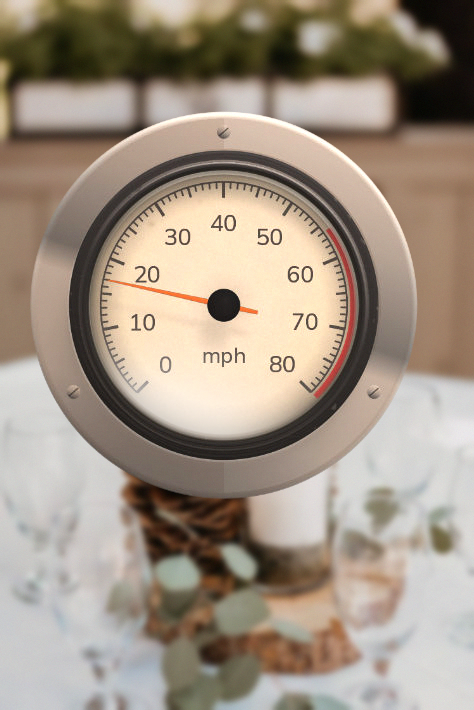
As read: **17** mph
